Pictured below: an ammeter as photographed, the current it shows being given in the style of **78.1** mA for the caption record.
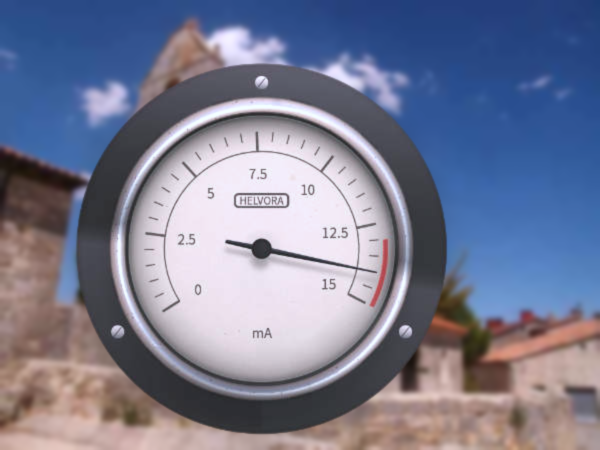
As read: **14** mA
